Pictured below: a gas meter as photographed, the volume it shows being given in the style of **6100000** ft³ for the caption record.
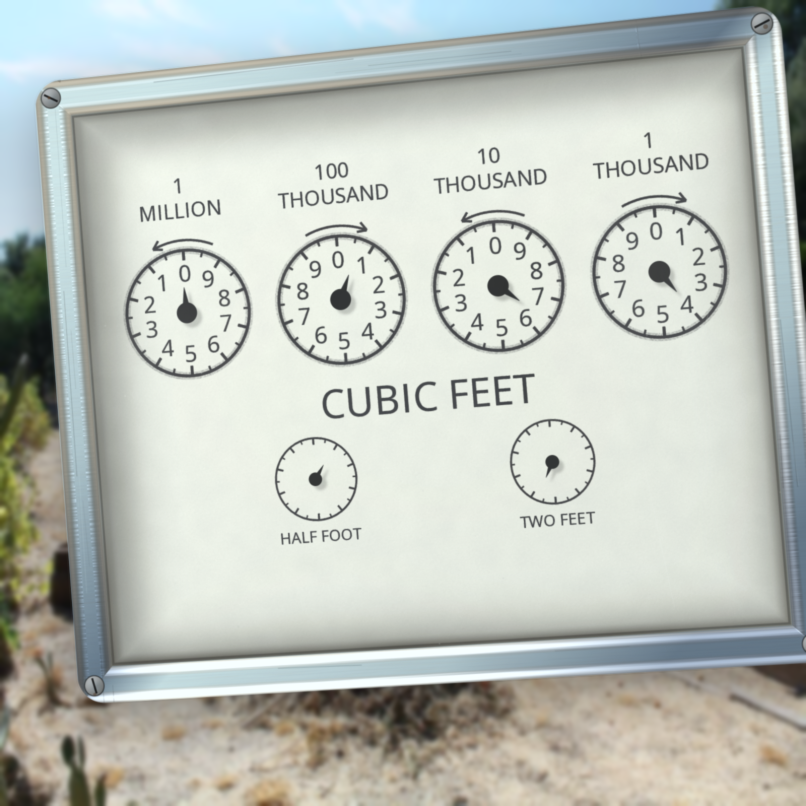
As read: **6400** ft³
